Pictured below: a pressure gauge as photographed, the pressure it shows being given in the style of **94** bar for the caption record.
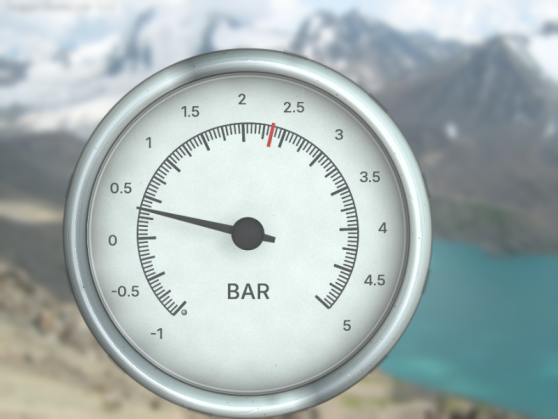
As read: **0.35** bar
